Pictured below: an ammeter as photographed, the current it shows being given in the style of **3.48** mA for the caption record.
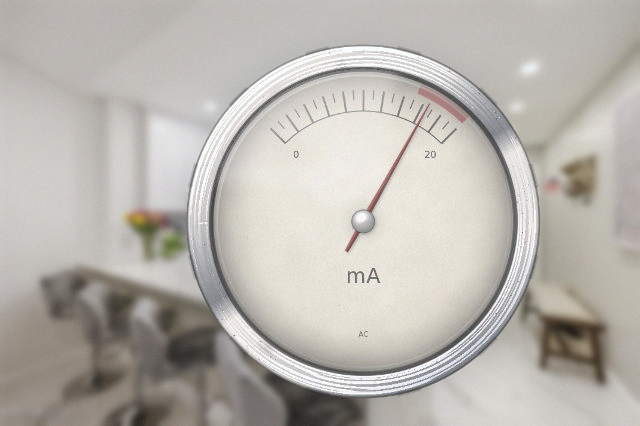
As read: **16.5** mA
